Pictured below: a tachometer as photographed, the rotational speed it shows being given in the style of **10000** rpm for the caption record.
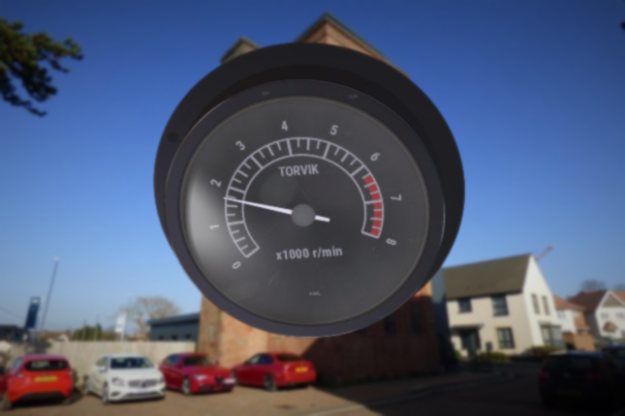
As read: **1750** rpm
